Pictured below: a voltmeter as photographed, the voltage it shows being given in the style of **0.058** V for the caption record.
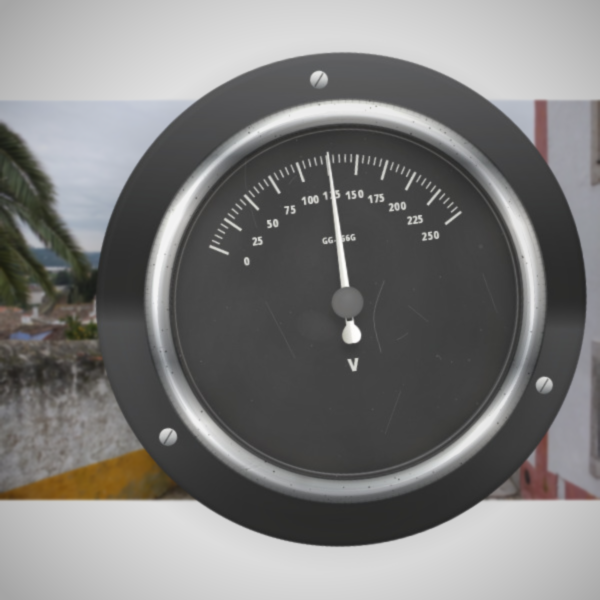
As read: **125** V
